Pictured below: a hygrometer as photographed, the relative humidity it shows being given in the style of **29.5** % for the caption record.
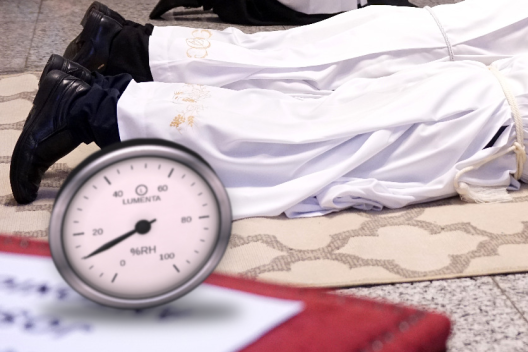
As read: **12** %
